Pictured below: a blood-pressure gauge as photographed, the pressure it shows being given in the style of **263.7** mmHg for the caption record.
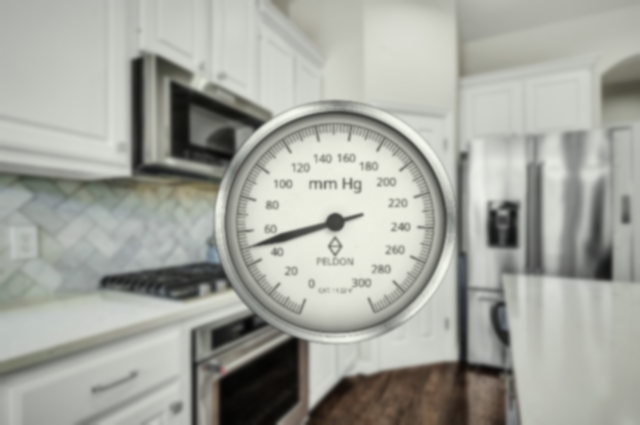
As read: **50** mmHg
